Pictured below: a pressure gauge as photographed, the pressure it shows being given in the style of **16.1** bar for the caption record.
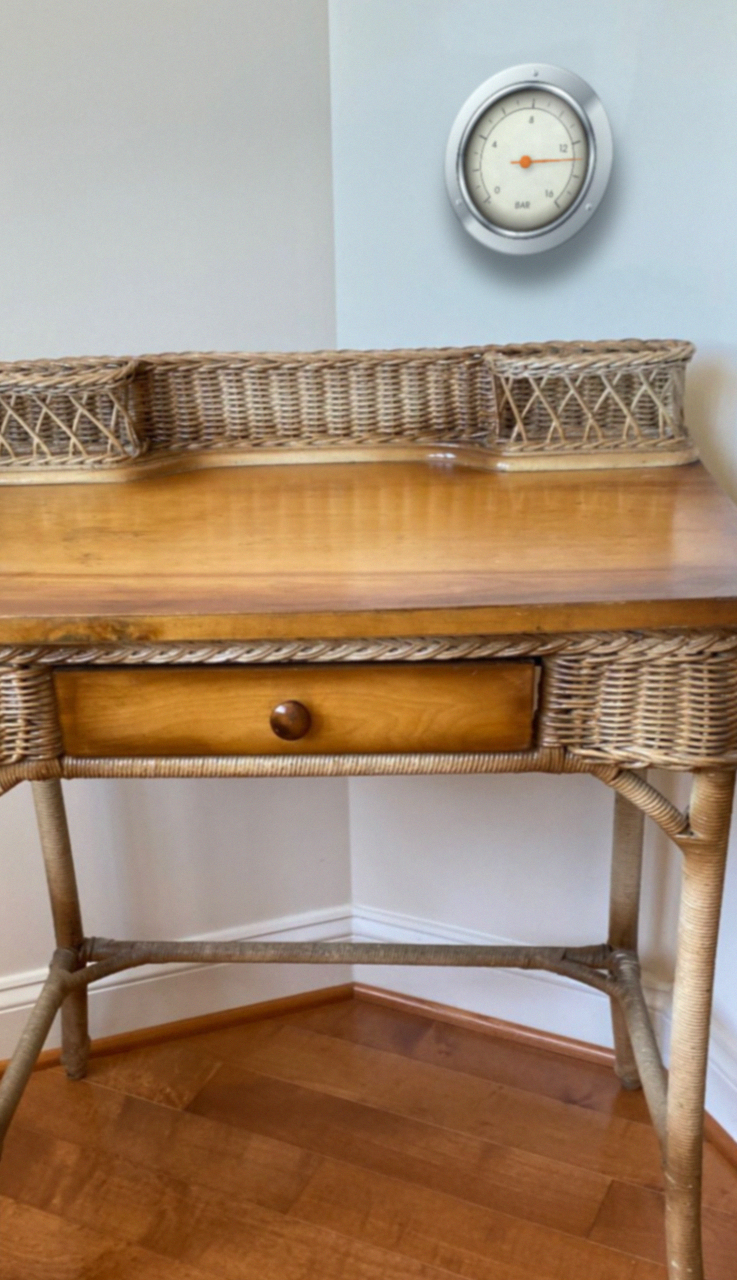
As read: **13** bar
